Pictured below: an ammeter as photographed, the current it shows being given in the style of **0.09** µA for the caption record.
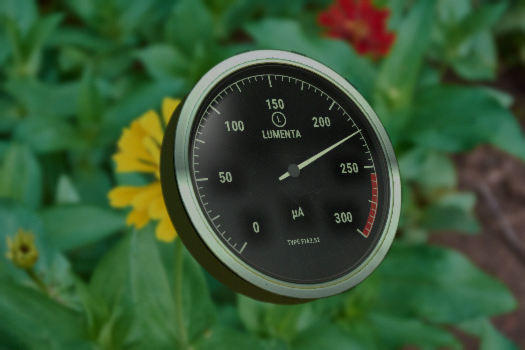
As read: **225** µA
